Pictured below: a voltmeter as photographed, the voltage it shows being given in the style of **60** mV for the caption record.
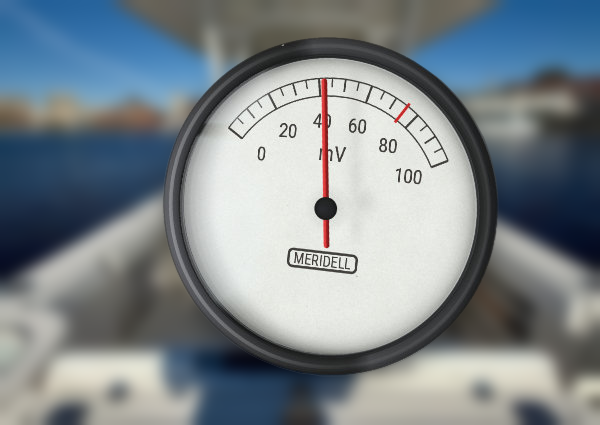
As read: **42.5** mV
